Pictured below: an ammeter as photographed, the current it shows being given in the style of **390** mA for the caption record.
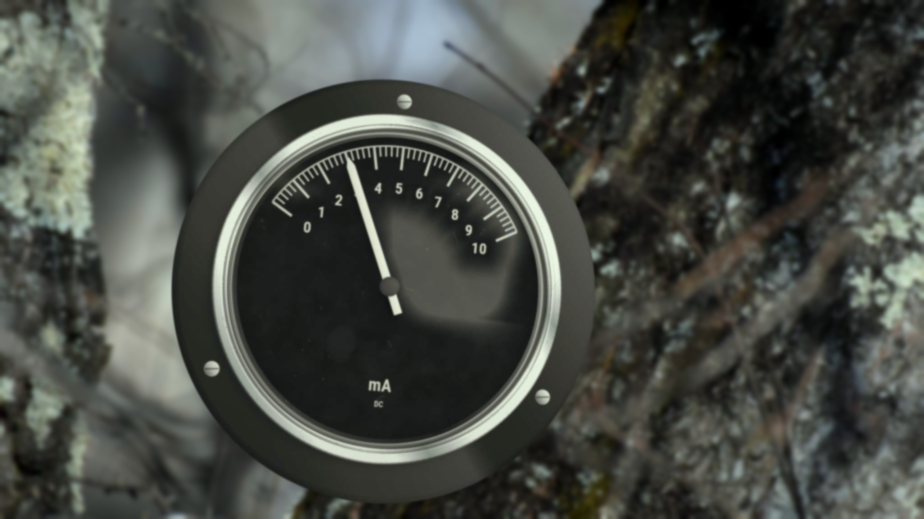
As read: **3** mA
